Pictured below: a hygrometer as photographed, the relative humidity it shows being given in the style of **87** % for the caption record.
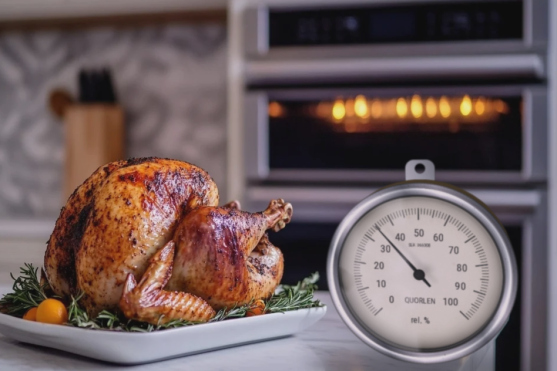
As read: **35** %
